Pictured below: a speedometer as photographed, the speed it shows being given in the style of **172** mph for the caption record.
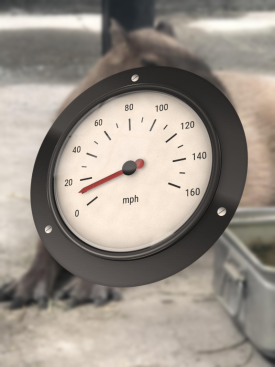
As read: **10** mph
